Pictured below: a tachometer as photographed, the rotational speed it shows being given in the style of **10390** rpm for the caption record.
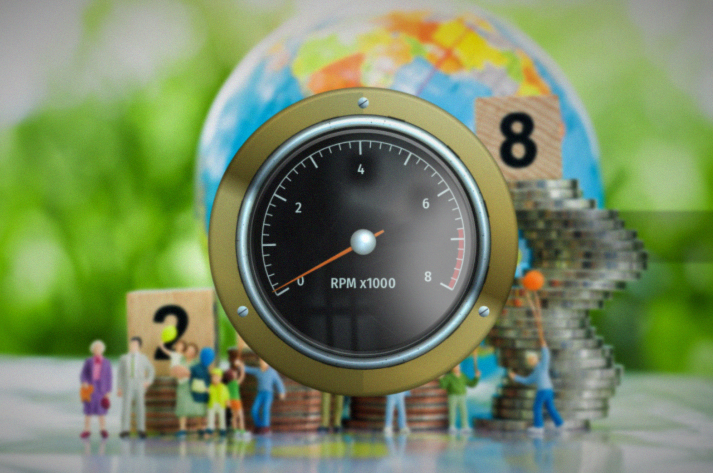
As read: **100** rpm
